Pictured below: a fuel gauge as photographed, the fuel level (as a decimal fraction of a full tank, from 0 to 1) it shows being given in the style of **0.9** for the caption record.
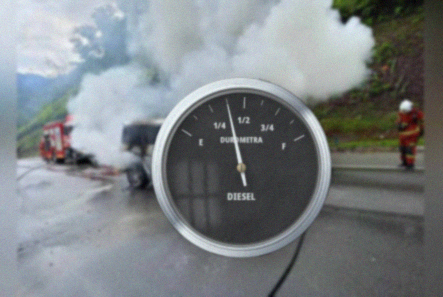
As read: **0.375**
